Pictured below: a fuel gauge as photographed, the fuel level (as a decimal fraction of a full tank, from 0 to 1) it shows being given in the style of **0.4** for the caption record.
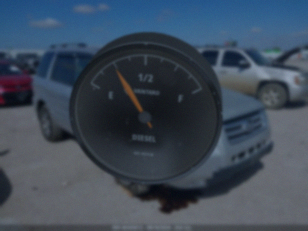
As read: **0.25**
